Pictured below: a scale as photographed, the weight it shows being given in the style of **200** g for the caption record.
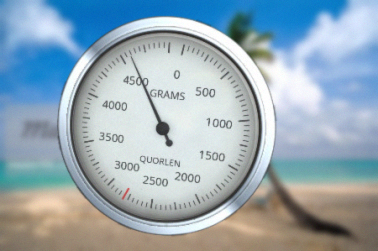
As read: **4600** g
